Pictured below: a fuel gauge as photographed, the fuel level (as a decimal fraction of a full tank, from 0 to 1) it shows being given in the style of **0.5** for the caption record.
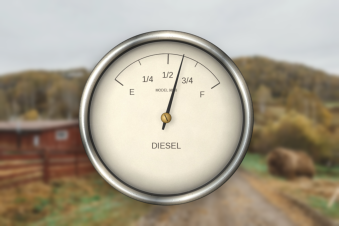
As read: **0.625**
